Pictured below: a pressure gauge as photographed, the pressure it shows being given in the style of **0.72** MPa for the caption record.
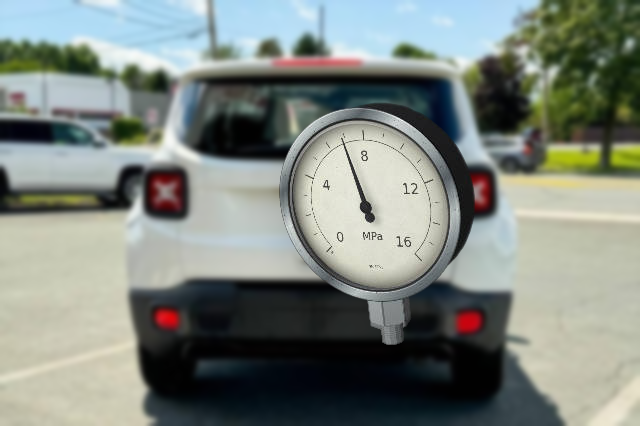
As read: **7** MPa
